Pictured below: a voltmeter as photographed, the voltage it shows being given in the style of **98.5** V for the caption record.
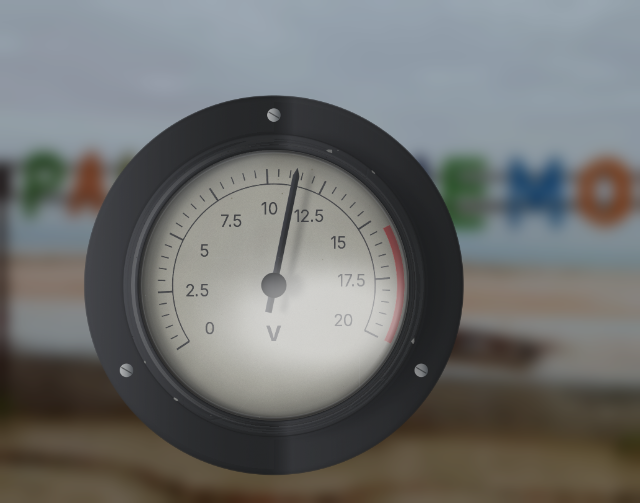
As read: **11.25** V
